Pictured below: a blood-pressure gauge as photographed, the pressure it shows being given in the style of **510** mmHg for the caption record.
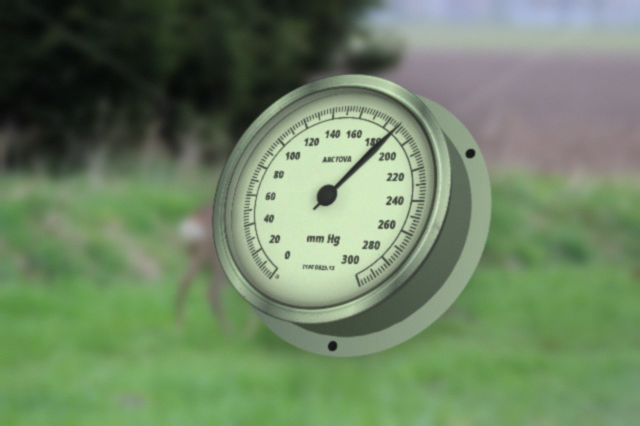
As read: **190** mmHg
